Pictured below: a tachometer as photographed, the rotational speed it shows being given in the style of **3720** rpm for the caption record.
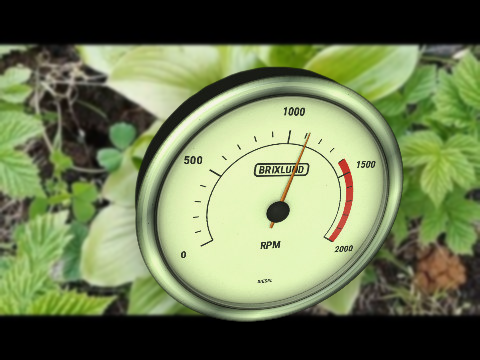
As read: **1100** rpm
